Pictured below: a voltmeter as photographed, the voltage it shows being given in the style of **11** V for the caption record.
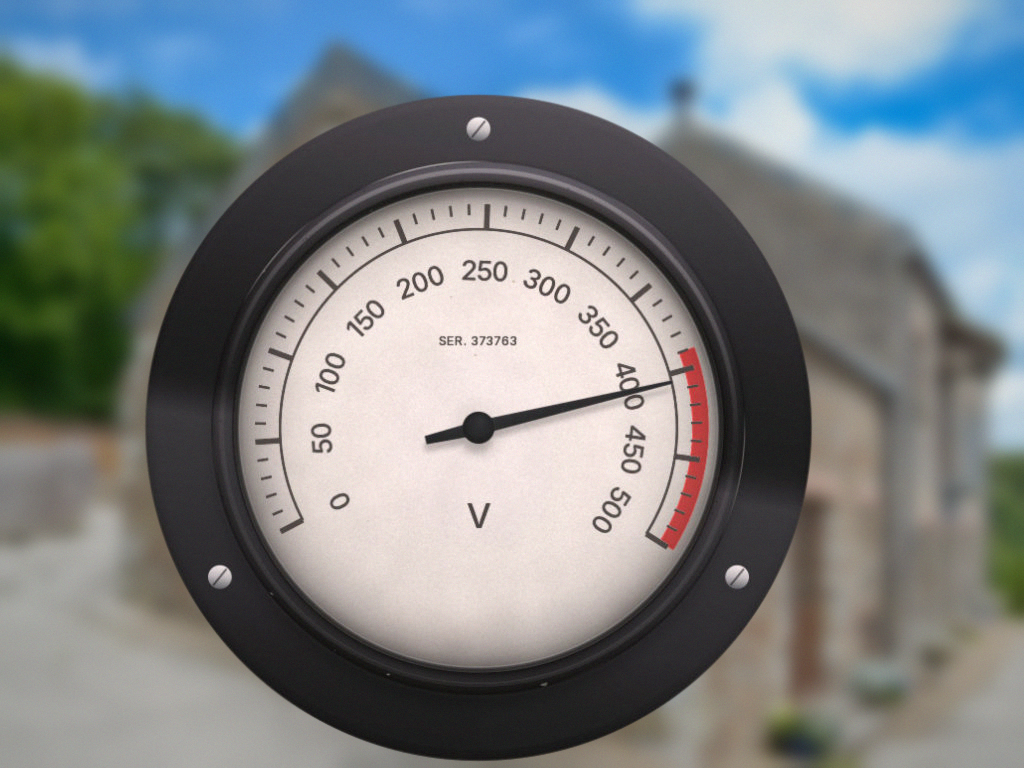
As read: **405** V
